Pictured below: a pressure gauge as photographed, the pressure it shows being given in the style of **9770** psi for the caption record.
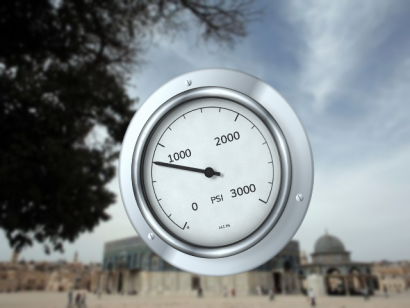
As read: **800** psi
